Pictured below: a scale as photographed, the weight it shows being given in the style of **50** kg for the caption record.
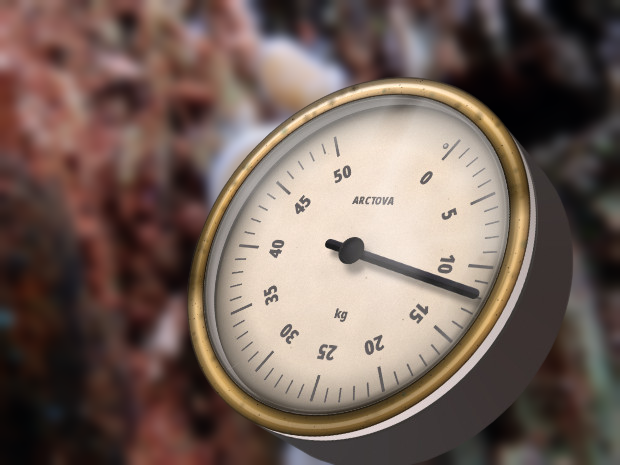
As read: **12** kg
